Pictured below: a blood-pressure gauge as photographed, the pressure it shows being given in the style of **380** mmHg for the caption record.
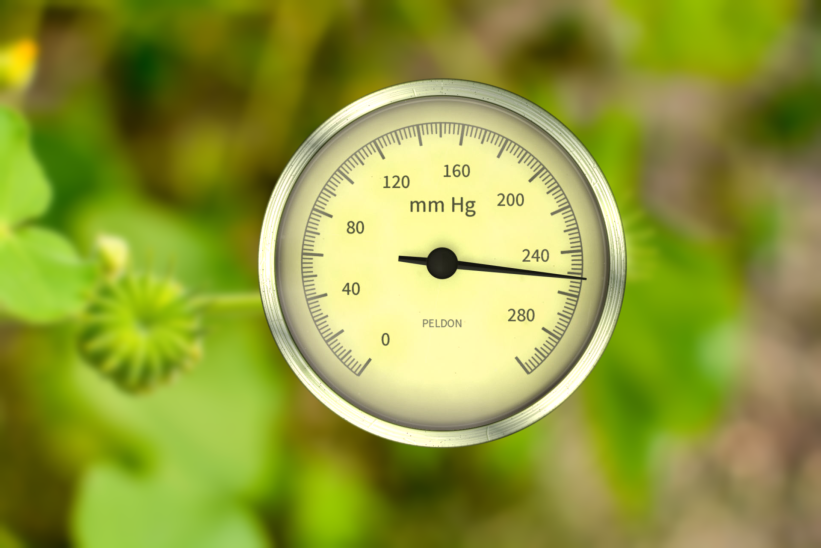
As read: **252** mmHg
